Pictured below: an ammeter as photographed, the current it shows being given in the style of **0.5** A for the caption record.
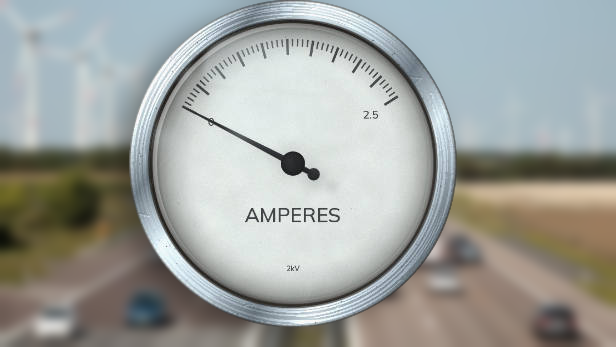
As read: **0** A
